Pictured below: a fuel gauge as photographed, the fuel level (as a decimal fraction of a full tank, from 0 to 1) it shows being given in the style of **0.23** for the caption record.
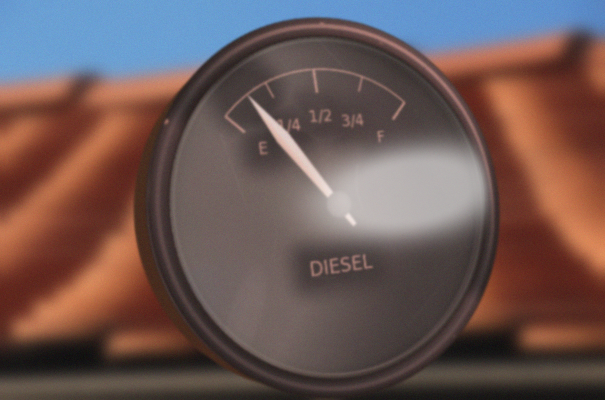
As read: **0.125**
